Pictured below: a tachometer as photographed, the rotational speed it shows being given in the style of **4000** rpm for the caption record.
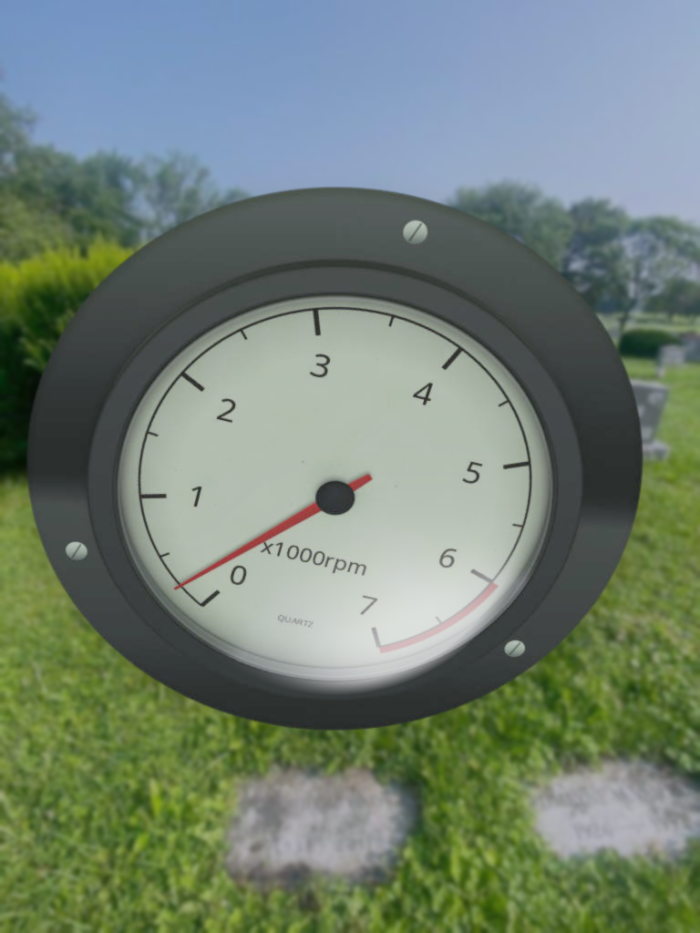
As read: **250** rpm
